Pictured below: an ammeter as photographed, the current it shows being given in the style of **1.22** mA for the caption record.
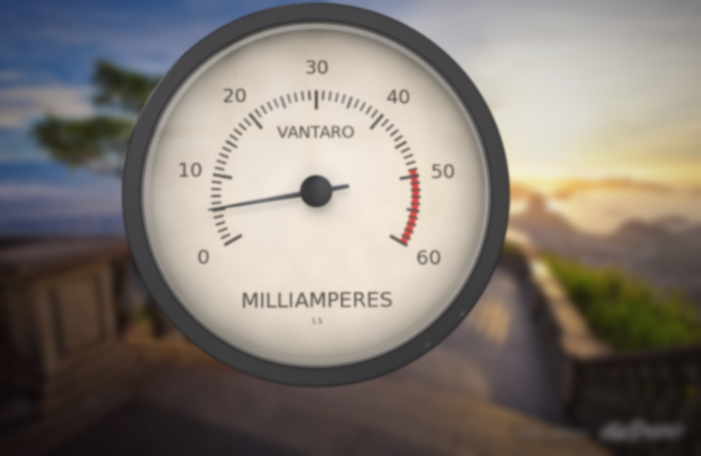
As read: **5** mA
